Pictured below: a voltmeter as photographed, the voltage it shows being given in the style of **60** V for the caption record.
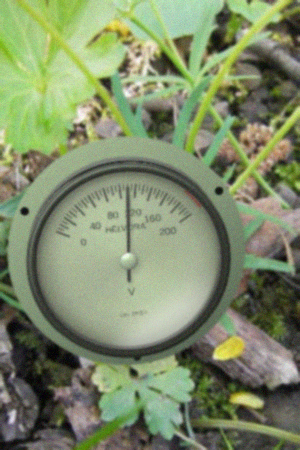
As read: **110** V
